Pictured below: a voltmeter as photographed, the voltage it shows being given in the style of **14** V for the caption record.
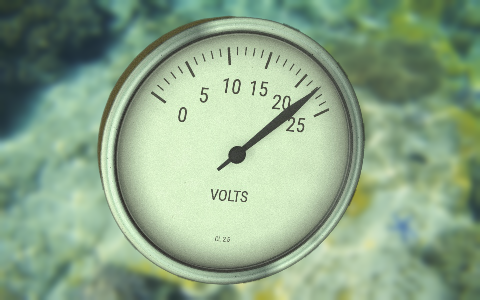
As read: **22** V
